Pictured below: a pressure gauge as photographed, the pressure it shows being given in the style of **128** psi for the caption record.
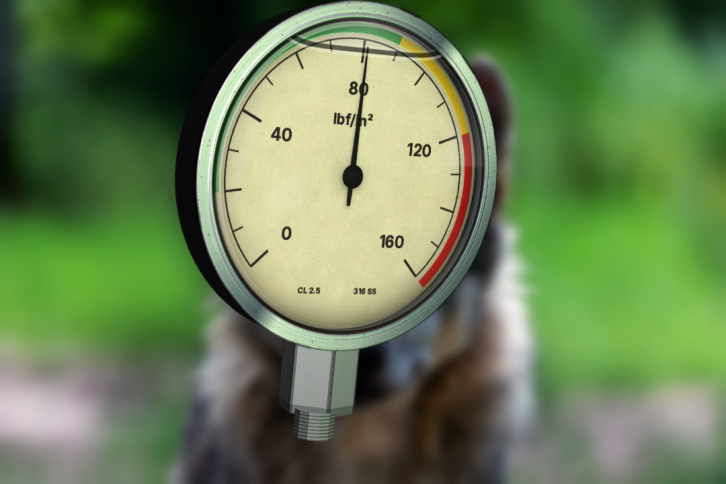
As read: **80** psi
